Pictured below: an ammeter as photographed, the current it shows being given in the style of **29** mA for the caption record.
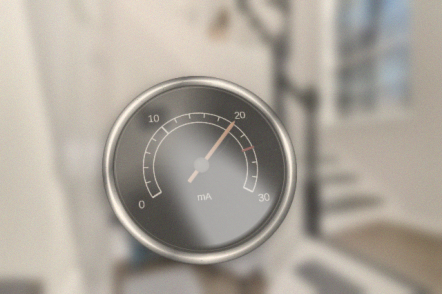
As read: **20** mA
